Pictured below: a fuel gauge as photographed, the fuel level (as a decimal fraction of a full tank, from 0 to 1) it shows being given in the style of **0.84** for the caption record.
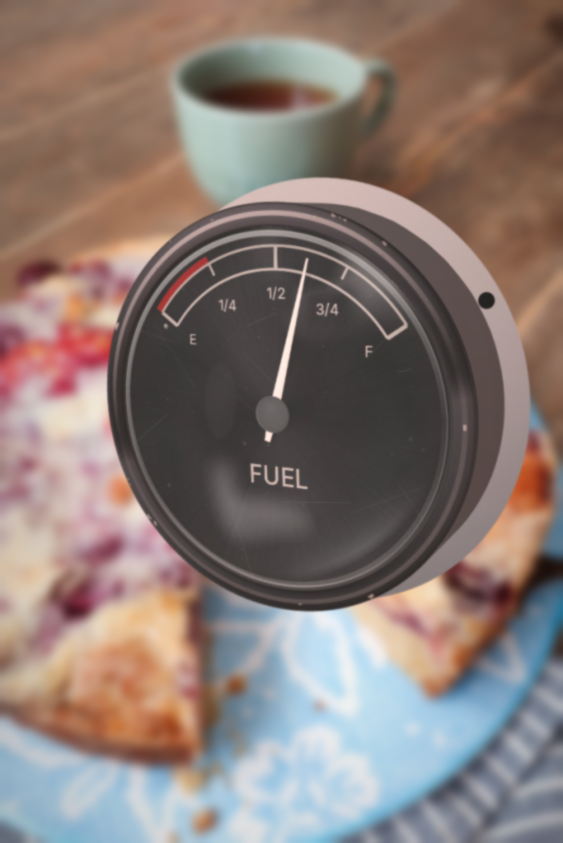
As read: **0.625**
